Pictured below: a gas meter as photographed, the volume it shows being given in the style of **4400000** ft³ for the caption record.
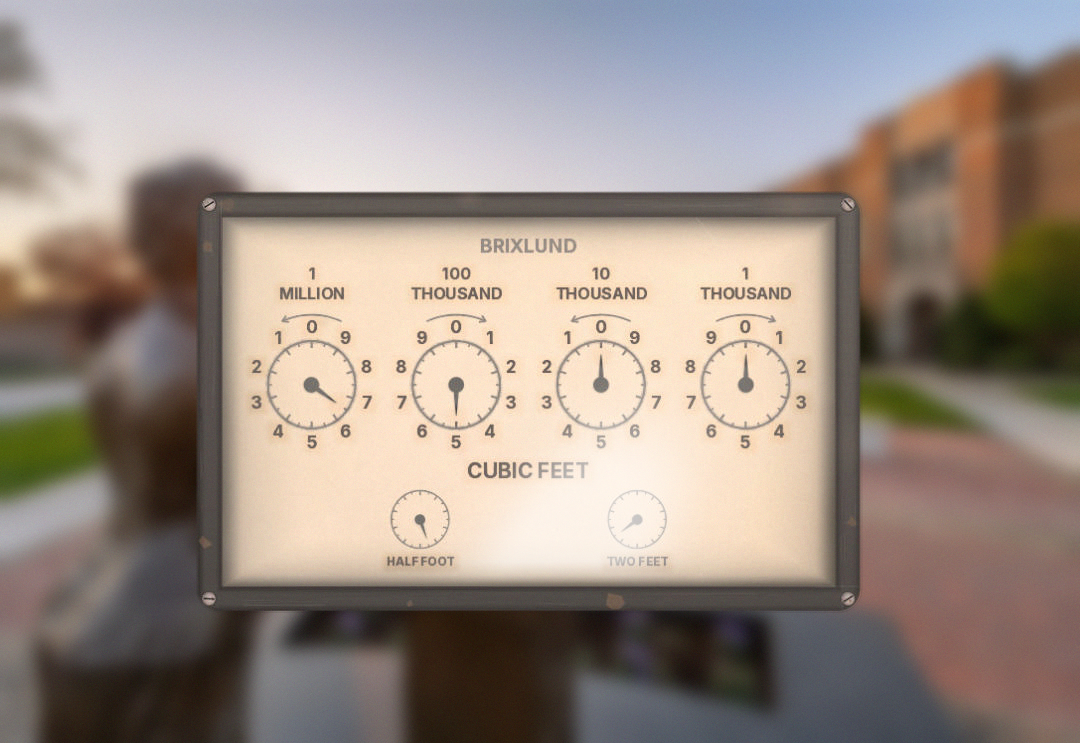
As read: **650000** ft³
